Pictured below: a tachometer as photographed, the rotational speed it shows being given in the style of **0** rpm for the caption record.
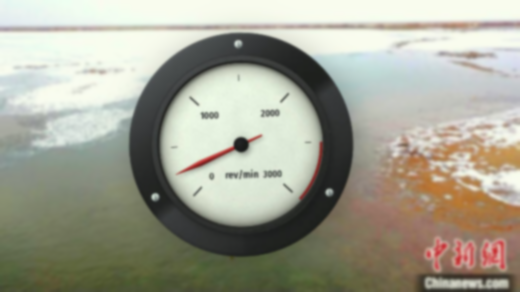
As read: **250** rpm
